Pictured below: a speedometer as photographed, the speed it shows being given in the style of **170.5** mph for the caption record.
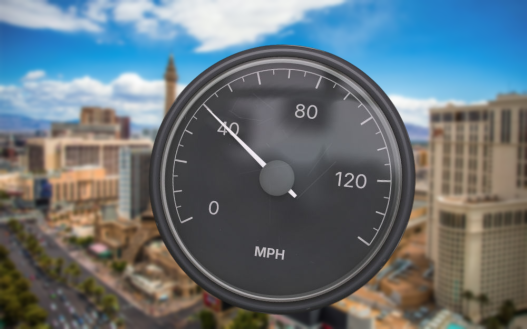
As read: **40** mph
